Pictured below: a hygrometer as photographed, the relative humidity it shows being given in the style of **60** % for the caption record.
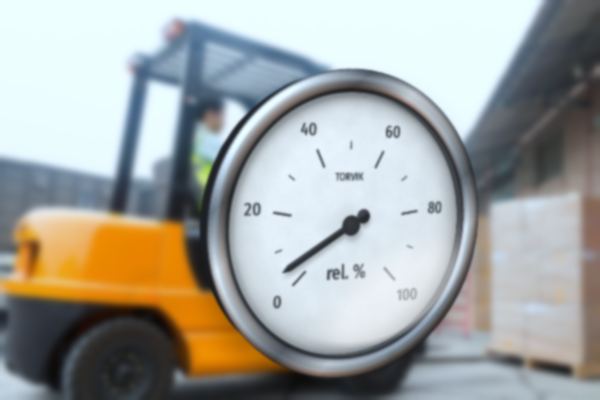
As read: **5** %
